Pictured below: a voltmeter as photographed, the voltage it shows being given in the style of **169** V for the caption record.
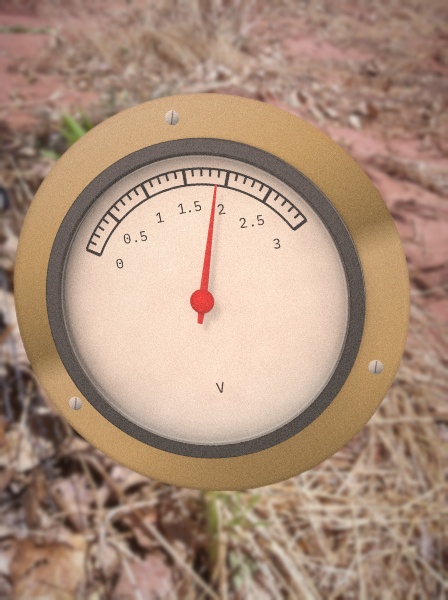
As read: **1.9** V
